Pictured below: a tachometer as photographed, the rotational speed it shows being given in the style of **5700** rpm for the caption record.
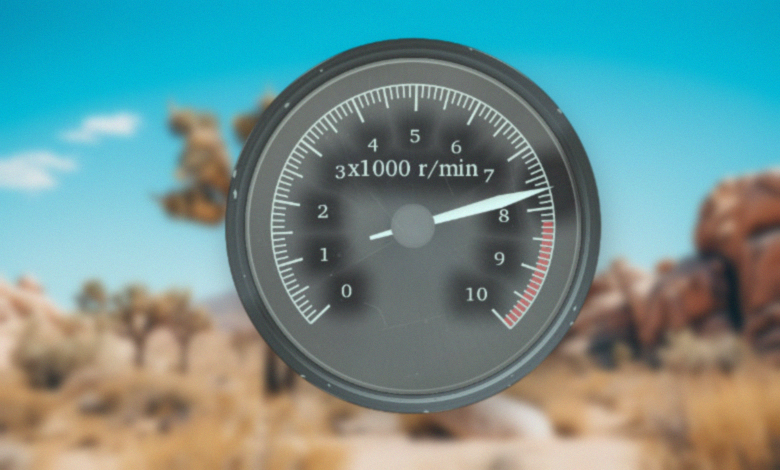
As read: **7700** rpm
